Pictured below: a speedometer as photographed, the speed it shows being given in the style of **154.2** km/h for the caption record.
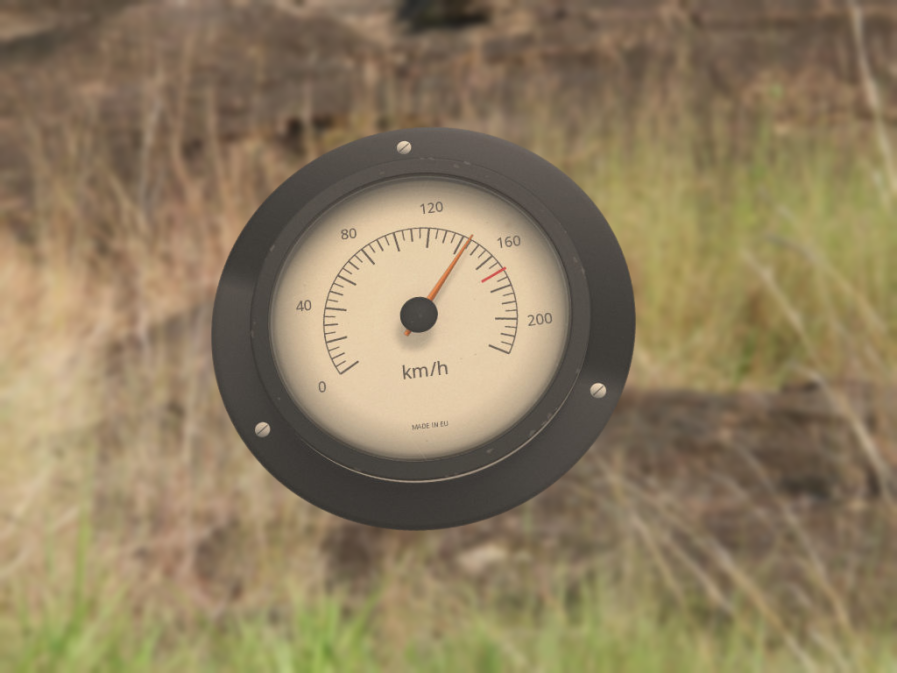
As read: **145** km/h
